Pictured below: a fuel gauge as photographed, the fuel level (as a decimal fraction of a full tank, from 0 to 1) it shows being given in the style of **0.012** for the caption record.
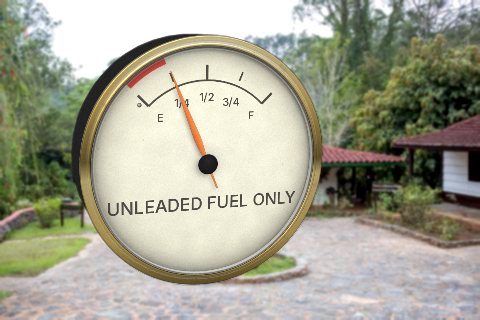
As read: **0.25**
